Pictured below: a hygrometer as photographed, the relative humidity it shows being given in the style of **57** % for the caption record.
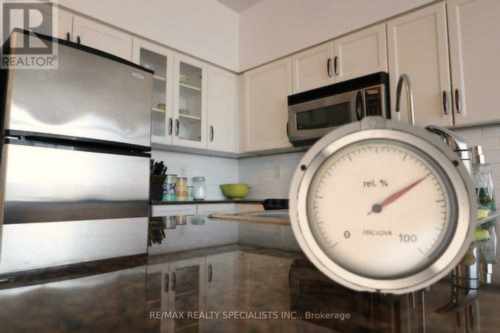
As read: **70** %
